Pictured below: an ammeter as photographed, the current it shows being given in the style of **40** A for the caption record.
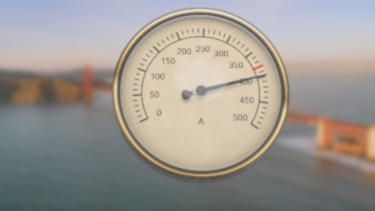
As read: **400** A
